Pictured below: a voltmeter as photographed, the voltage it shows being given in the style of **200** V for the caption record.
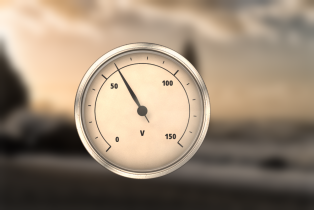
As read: **60** V
